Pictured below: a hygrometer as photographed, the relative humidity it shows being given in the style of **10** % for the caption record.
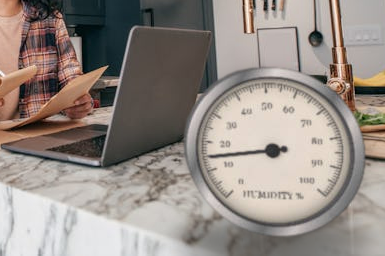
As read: **15** %
